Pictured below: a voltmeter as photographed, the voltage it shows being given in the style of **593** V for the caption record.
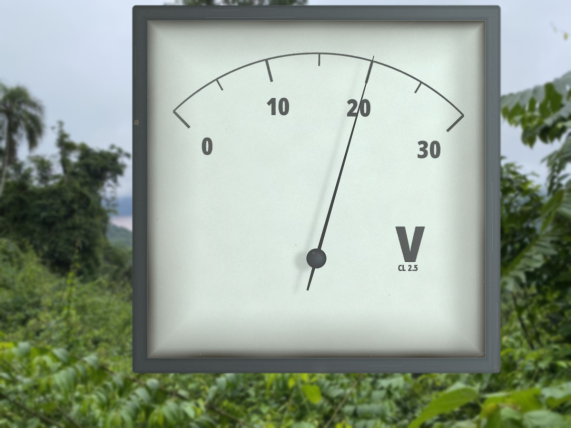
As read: **20** V
